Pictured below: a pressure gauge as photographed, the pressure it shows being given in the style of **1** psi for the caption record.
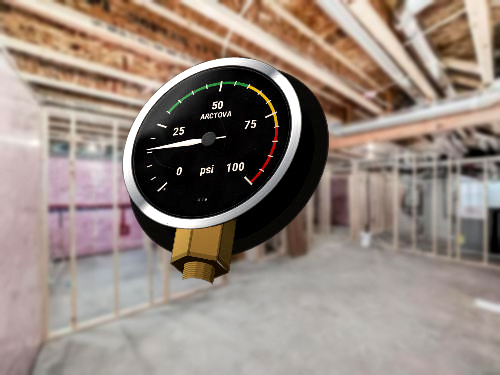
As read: **15** psi
